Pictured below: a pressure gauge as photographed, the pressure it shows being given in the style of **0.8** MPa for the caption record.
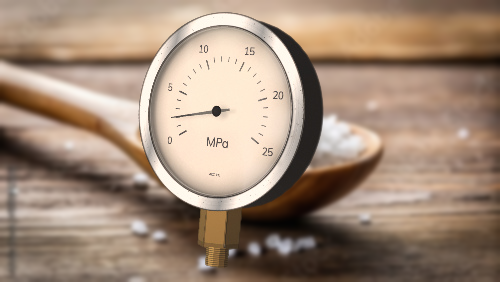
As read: **2** MPa
